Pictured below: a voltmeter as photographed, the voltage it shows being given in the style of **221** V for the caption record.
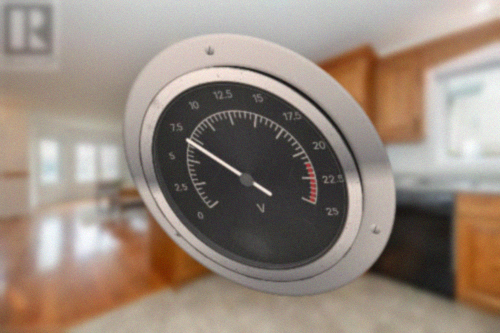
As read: **7.5** V
